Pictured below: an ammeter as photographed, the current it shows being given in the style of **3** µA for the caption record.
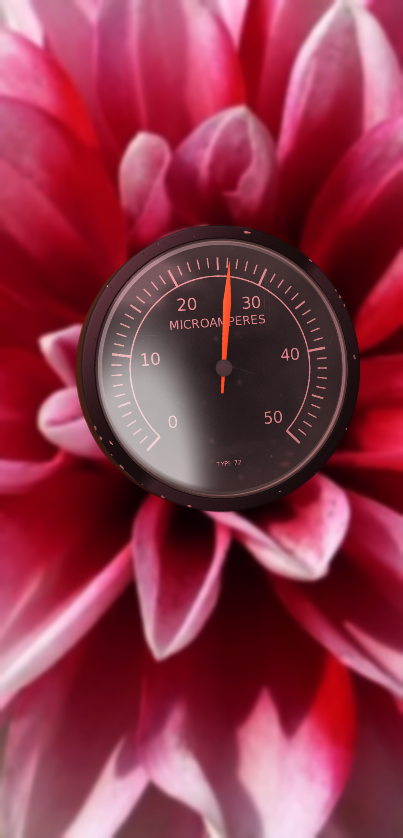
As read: **26** µA
